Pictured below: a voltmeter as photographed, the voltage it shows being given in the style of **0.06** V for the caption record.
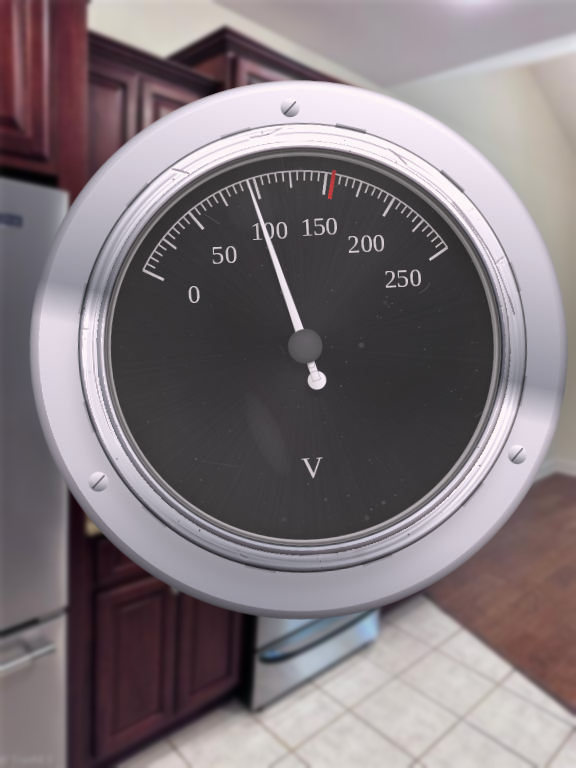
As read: **95** V
